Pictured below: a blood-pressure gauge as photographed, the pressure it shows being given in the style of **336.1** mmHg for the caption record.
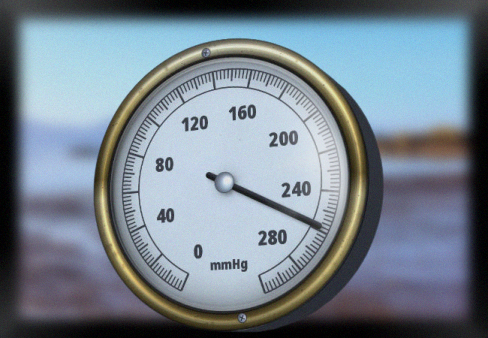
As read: **258** mmHg
